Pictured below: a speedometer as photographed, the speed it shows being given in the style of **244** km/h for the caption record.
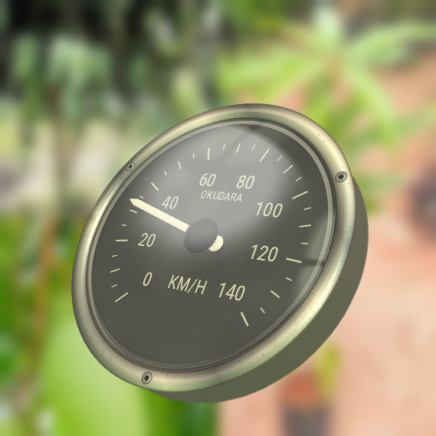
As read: **32.5** km/h
